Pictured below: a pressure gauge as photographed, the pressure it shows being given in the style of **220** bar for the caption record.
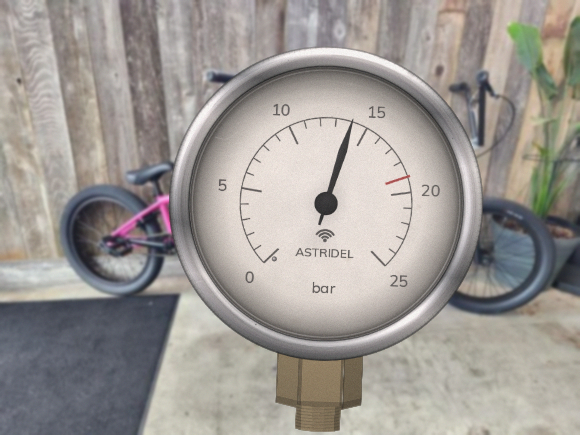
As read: **14** bar
